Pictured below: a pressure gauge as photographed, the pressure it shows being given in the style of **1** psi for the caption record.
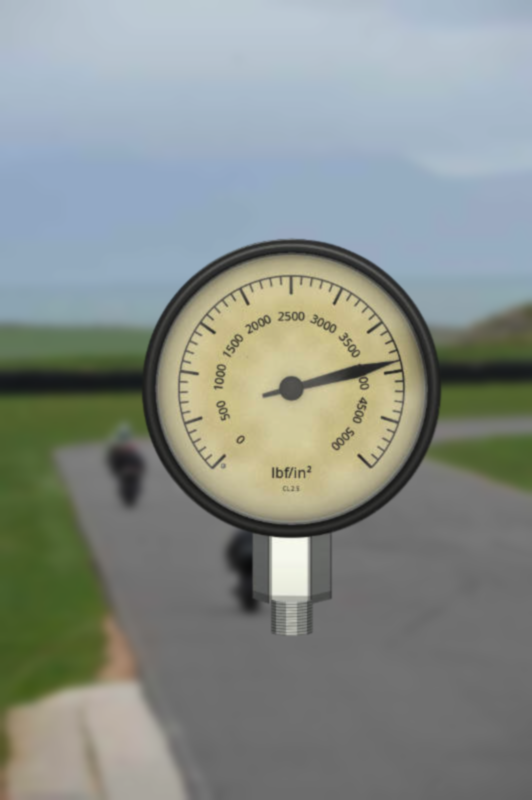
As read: **3900** psi
